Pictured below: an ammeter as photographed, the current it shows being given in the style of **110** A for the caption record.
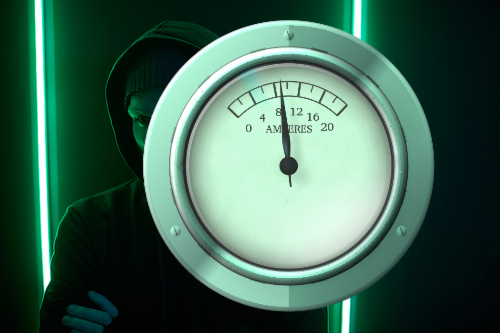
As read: **9** A
